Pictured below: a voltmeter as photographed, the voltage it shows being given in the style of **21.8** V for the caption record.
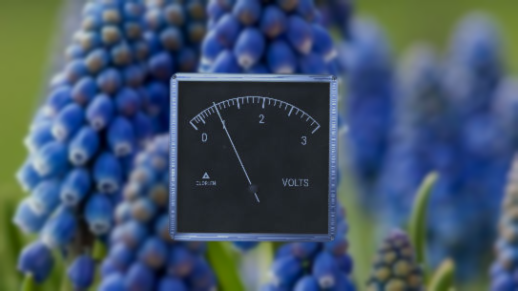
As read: **1** V
